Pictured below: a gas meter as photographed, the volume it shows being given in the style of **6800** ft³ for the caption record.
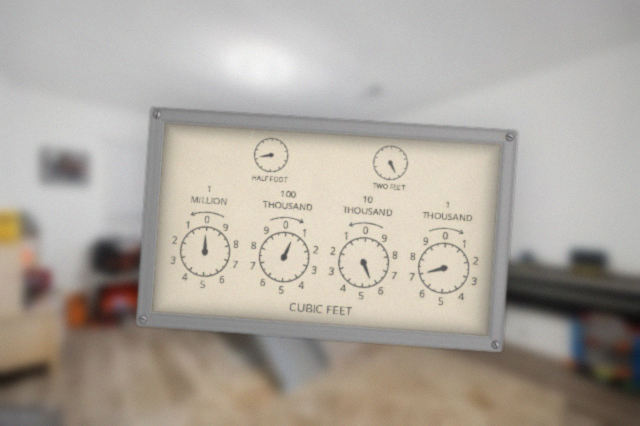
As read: **5700** ft³
